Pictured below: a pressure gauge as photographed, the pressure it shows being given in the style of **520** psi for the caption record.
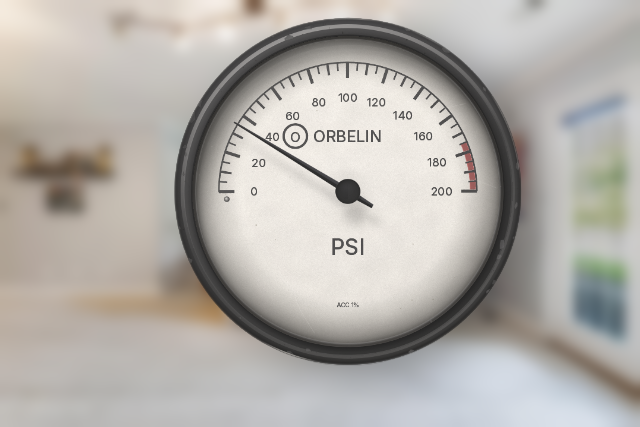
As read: **35** psi
